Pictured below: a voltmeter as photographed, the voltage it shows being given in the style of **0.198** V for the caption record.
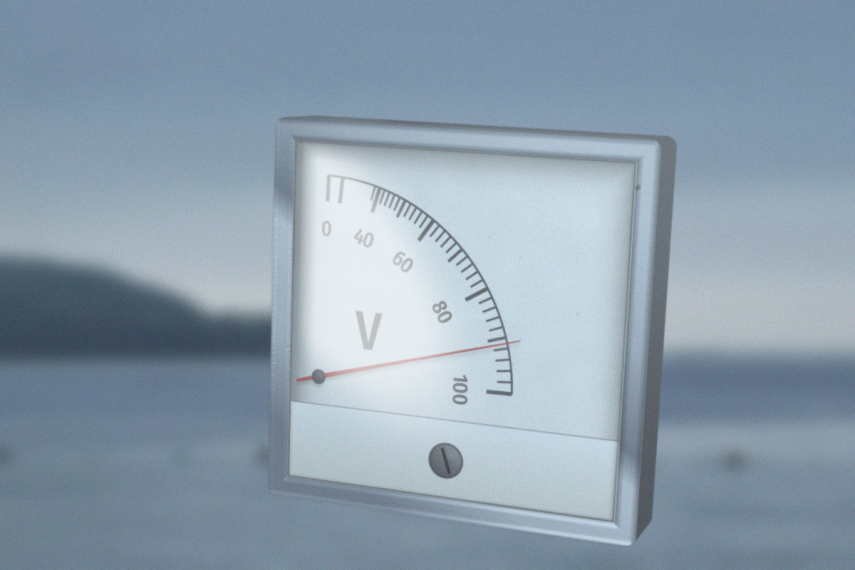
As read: **91** V
